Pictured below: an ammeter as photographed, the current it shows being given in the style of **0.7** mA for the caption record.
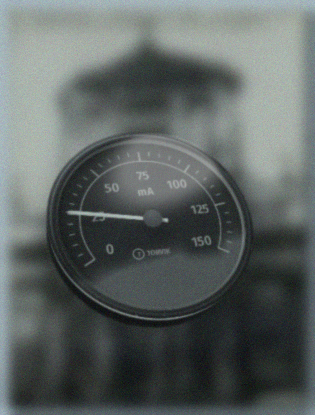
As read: **25** mA
